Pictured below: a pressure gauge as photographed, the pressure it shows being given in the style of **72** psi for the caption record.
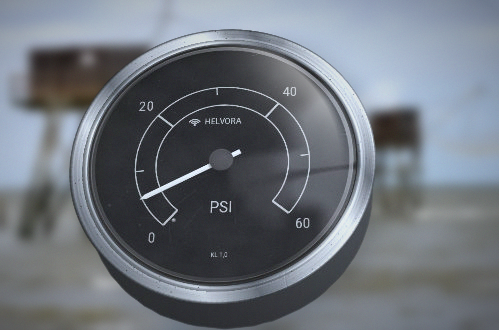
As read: **5** psi
